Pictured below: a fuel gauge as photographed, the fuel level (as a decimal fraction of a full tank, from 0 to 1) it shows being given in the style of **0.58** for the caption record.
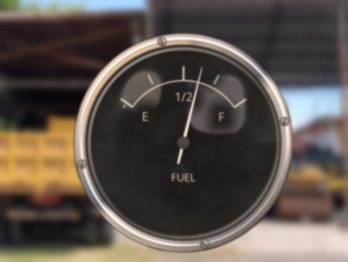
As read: **0.625**
